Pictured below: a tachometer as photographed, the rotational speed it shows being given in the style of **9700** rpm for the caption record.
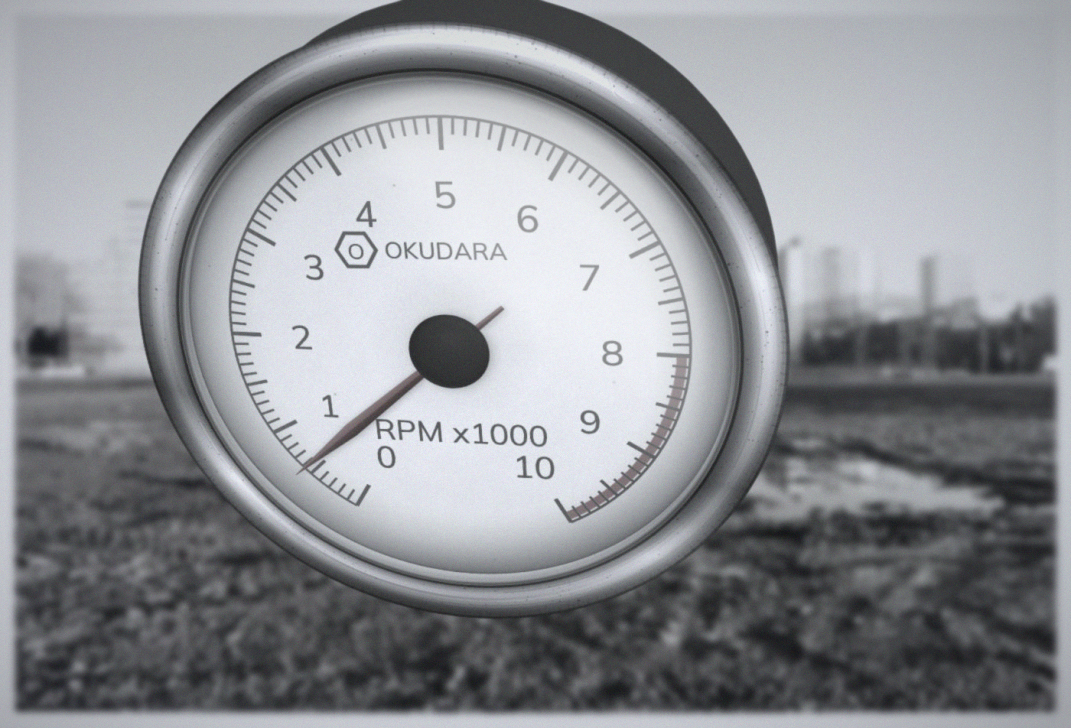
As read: **600** rpm
